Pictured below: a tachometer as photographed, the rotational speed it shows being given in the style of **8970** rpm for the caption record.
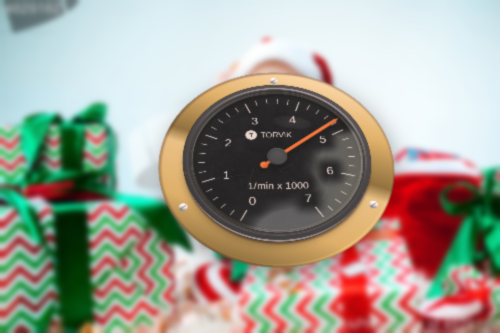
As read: **4800** rpm
